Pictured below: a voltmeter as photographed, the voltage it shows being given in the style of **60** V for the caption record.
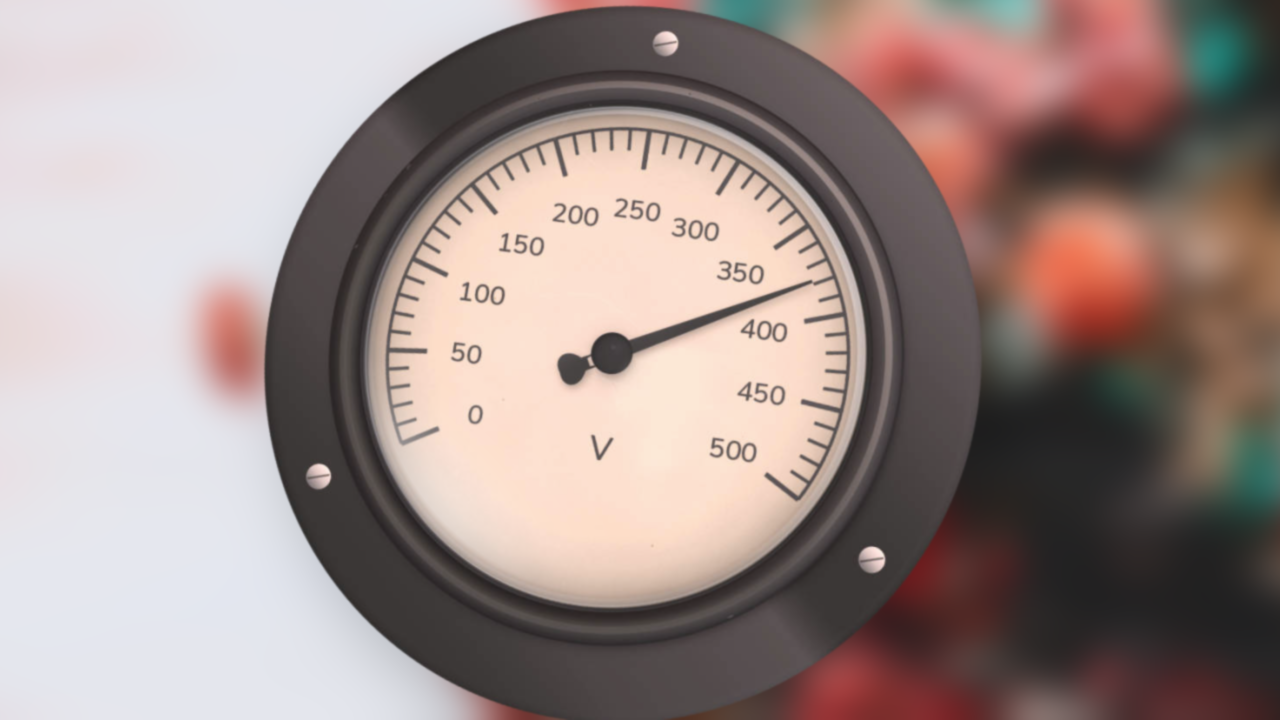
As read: **380** V
